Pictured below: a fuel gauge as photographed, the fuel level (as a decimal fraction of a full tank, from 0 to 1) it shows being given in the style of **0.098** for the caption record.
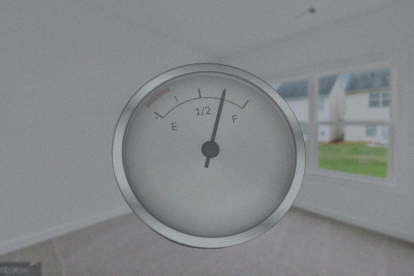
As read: **0.75**
